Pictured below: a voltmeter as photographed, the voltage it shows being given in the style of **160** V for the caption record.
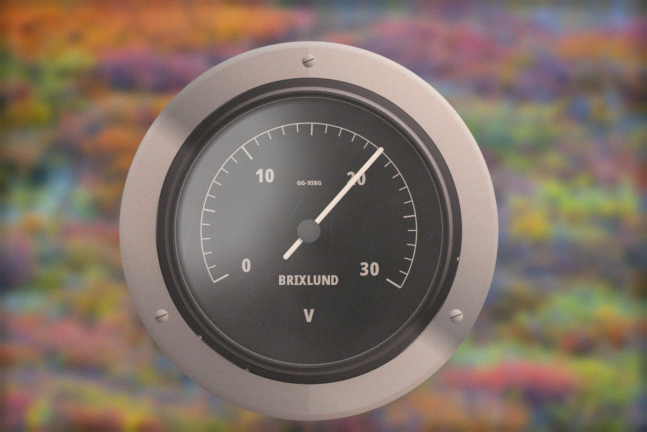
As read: **20** V
